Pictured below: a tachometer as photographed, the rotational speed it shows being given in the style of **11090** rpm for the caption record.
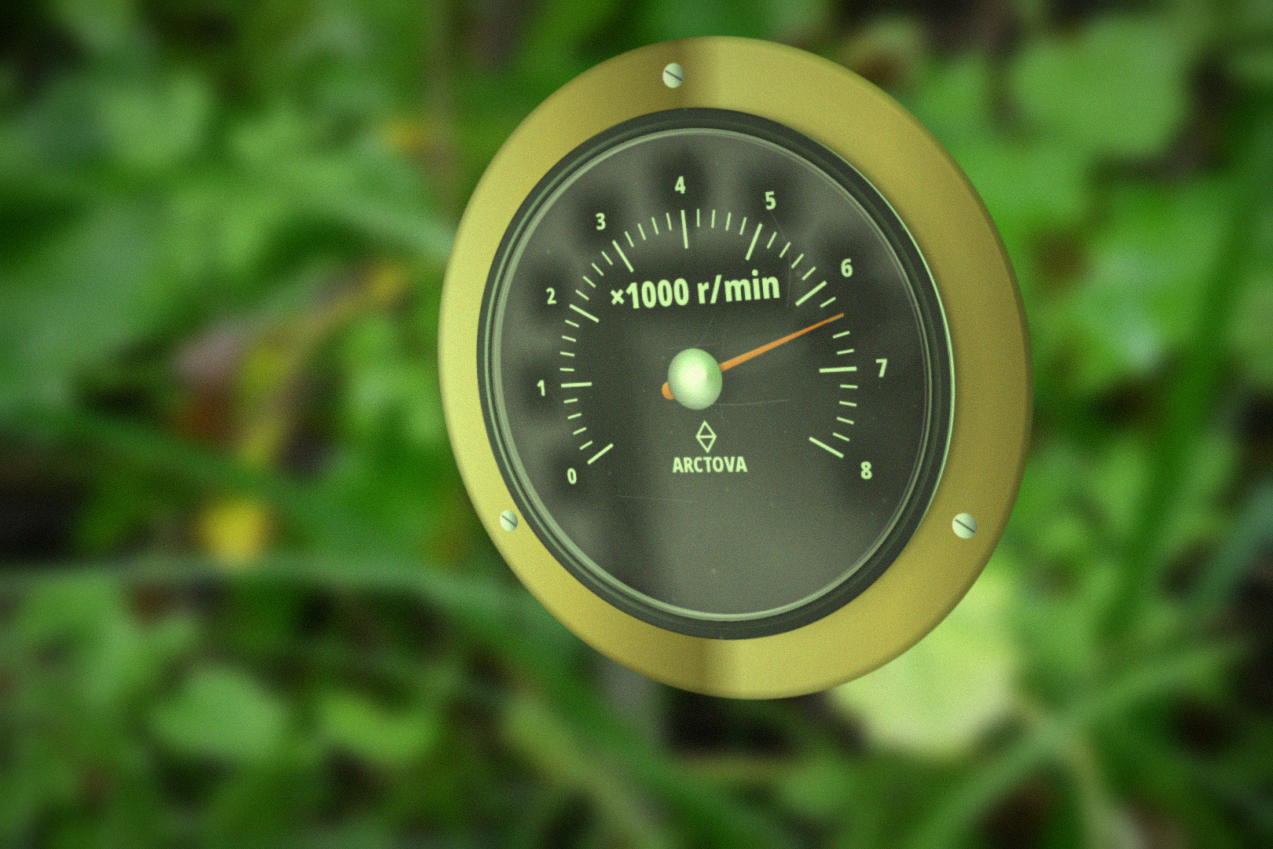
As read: **6400** rpm
